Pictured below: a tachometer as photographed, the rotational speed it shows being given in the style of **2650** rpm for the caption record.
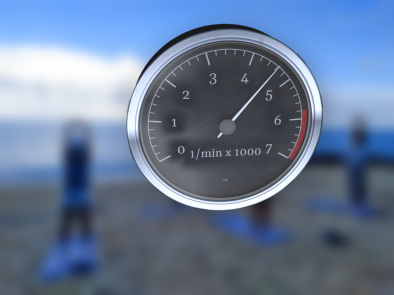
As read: **4600** rpm
